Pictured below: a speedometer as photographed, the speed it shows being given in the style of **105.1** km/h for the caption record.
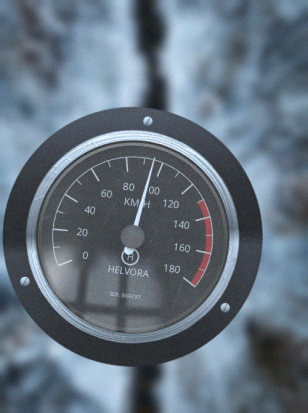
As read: **95** km/h
